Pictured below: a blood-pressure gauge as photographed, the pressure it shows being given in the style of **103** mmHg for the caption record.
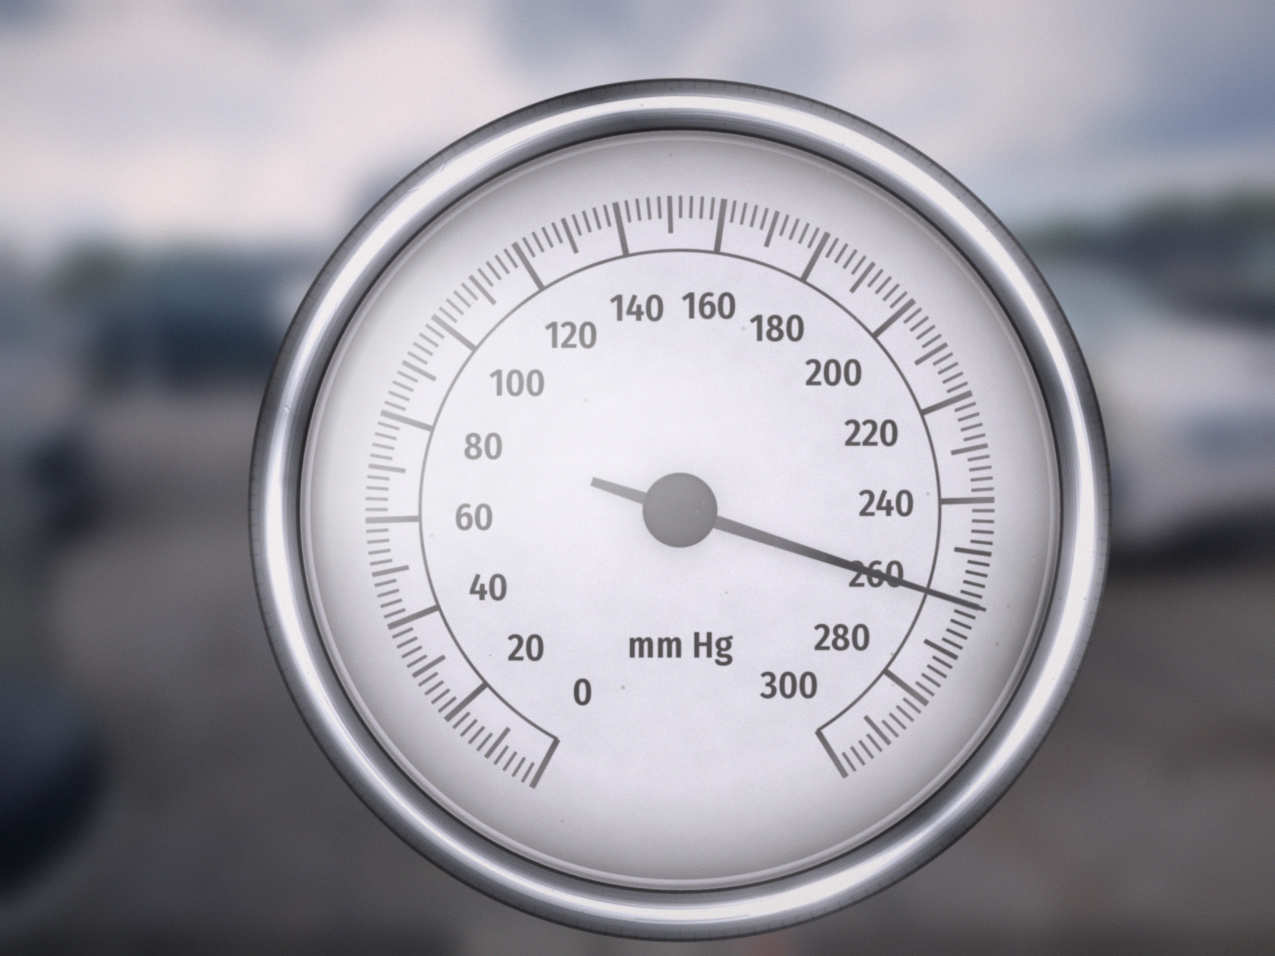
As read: **260** mmHg
